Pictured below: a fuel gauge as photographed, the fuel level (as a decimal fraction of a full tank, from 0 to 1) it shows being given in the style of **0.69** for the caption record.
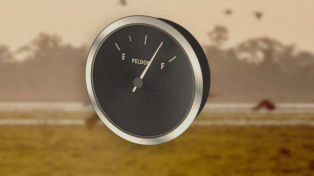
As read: **0.75**
